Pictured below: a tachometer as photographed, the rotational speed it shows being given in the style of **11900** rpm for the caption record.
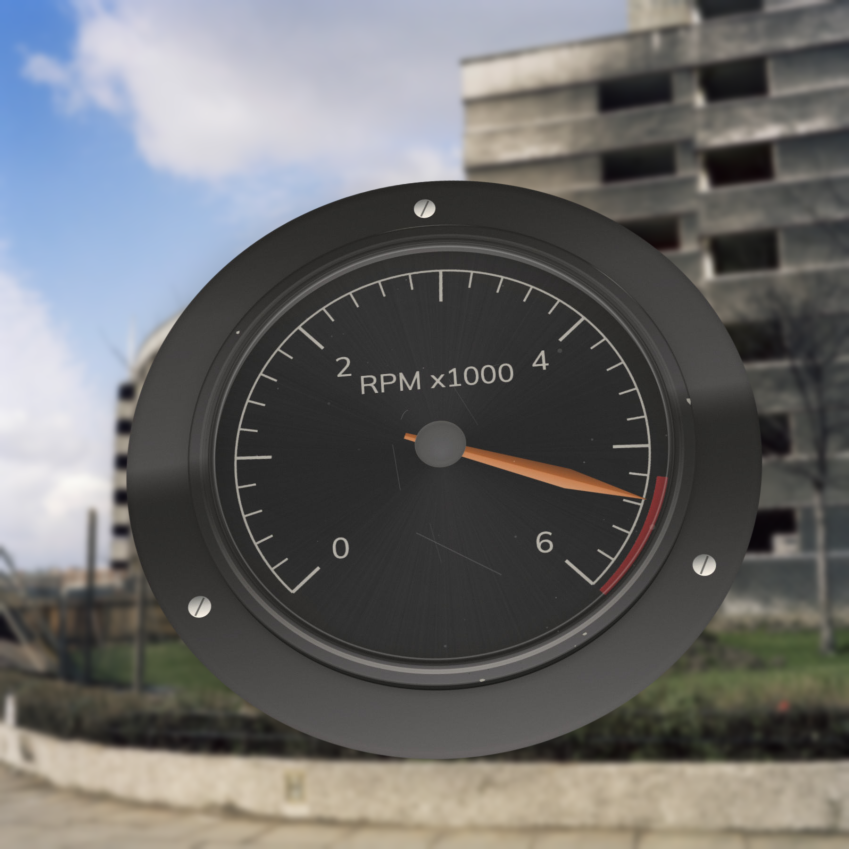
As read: **5400** rpm
